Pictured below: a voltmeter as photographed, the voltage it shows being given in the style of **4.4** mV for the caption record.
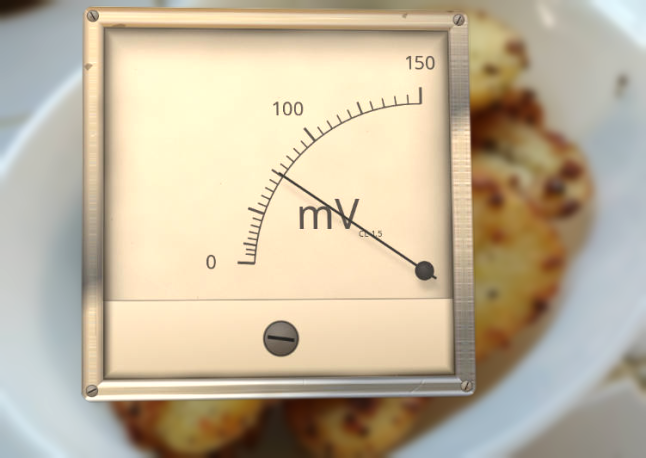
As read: **75** mV
